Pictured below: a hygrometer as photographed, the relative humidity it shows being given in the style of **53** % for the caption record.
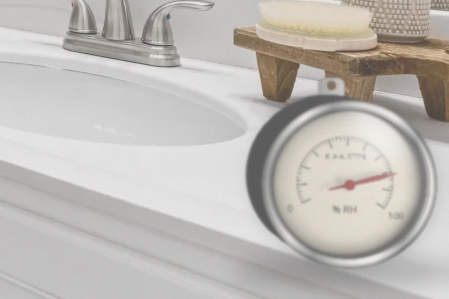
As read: **80** %
